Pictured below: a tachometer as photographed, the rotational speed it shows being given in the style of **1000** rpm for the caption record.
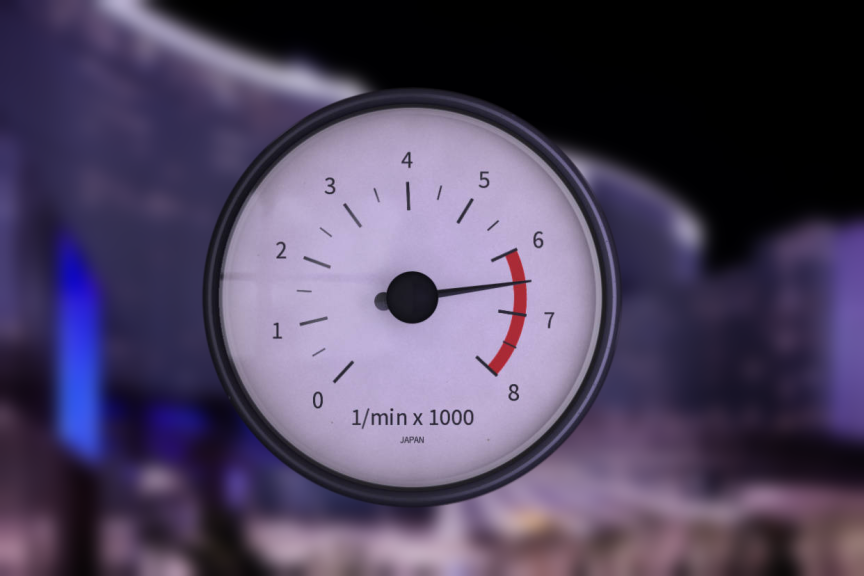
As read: **6500** rpm
